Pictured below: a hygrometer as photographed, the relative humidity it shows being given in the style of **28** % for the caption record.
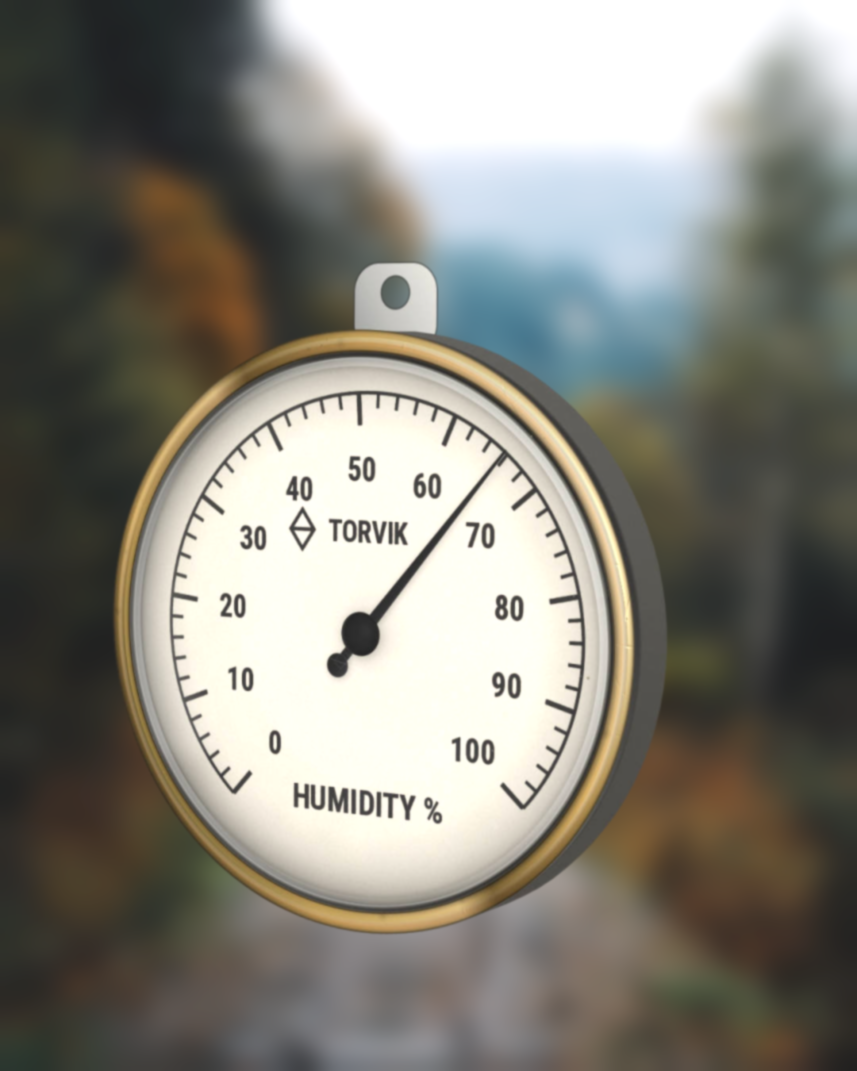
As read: **66** %
